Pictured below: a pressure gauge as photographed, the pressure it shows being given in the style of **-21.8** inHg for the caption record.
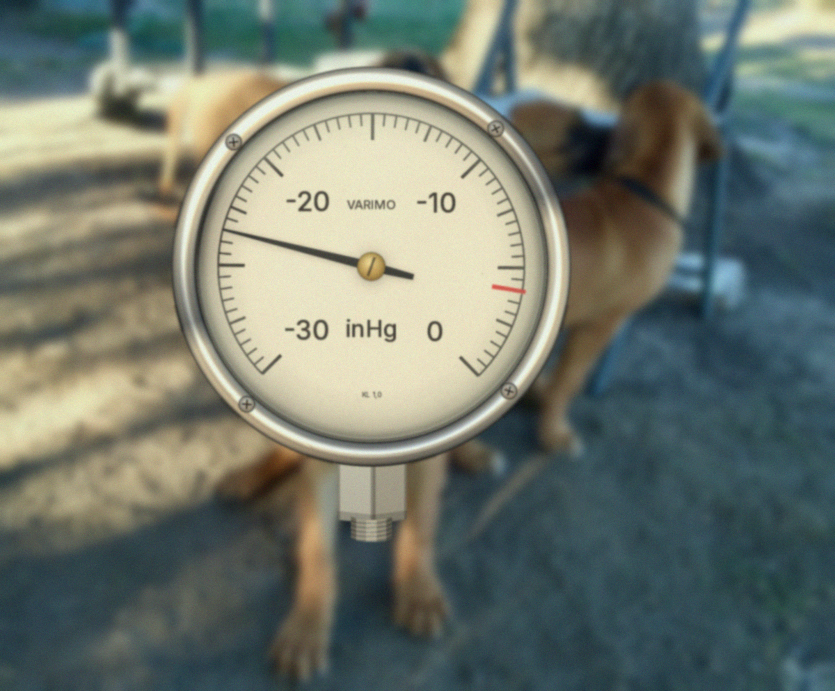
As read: **-23.5** inHg
